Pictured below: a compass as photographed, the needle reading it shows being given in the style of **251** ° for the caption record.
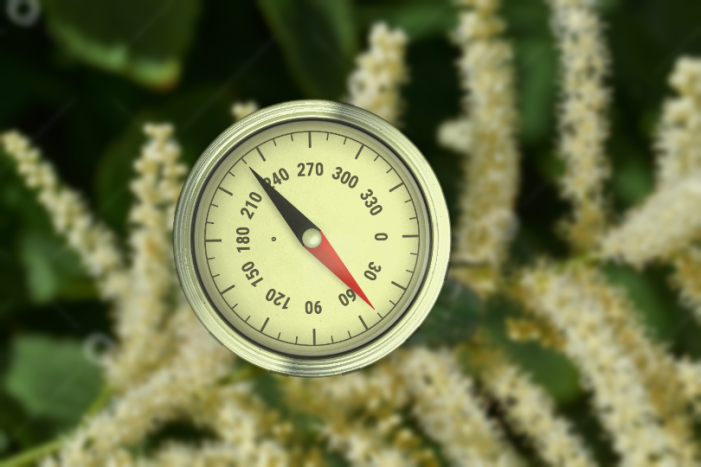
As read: **50** °
